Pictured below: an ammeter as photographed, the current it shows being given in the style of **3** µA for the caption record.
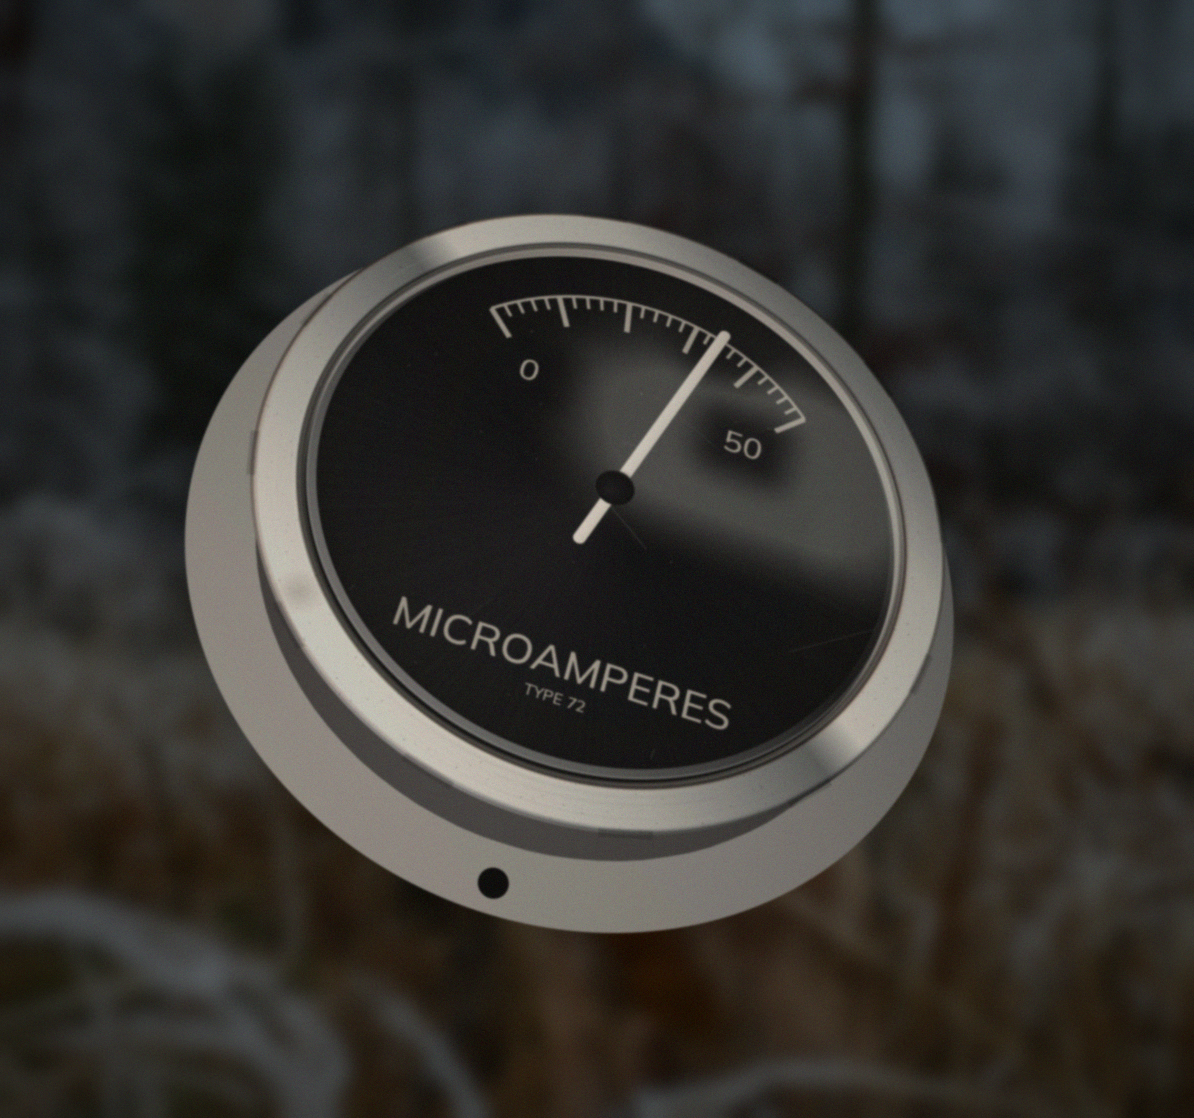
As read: **34** µA
